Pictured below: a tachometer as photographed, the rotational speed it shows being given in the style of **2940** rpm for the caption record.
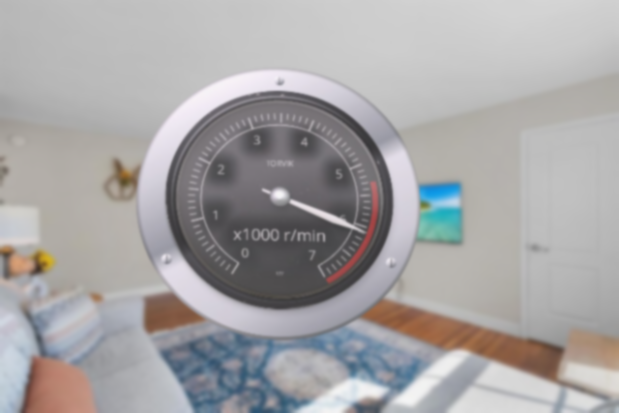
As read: **6100** rpm
